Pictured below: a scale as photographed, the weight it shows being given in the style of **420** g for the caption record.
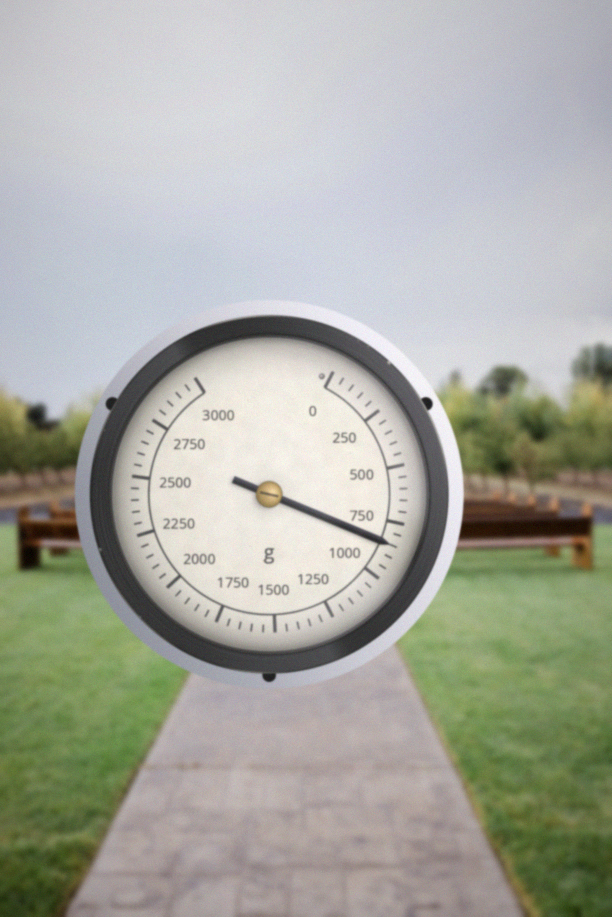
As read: **850** g
